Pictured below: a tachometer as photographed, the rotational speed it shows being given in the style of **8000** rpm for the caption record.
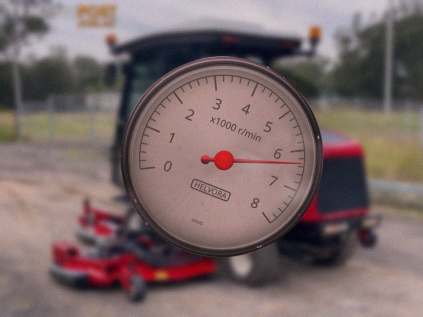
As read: **6300** rpm
